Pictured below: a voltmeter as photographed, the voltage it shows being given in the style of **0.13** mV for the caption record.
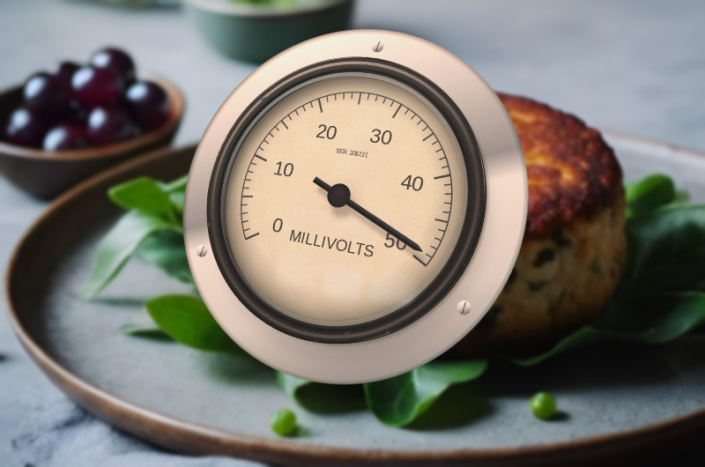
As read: **49** mV
